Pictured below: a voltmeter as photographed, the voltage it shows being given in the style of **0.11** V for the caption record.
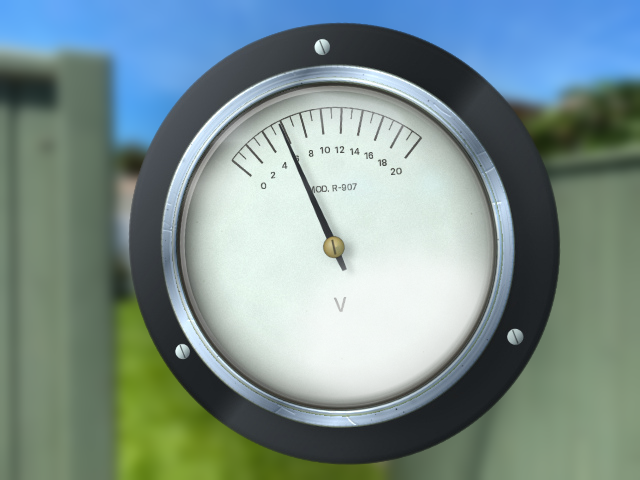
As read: **6** V
